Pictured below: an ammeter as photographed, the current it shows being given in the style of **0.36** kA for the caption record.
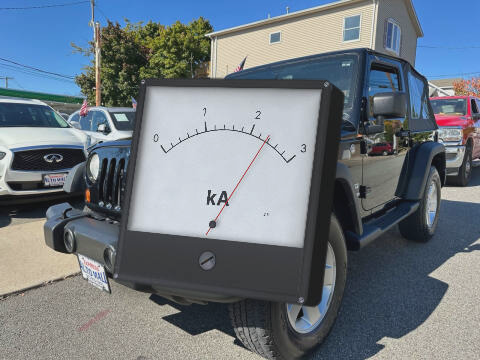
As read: **2.4** kA
